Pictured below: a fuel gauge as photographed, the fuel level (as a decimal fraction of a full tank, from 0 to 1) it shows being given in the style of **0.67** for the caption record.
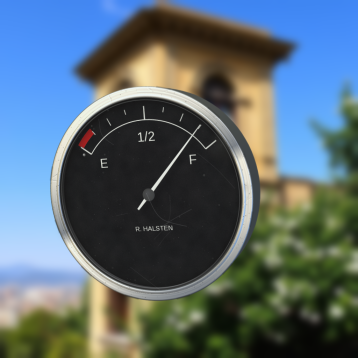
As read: **0.875**
